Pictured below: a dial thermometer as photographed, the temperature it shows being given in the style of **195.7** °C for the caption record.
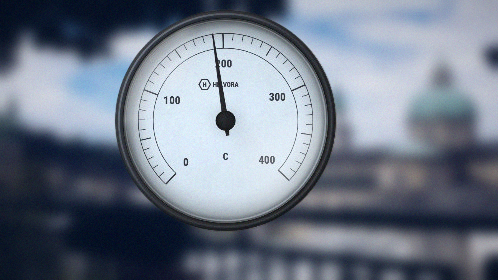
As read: **190** °C
